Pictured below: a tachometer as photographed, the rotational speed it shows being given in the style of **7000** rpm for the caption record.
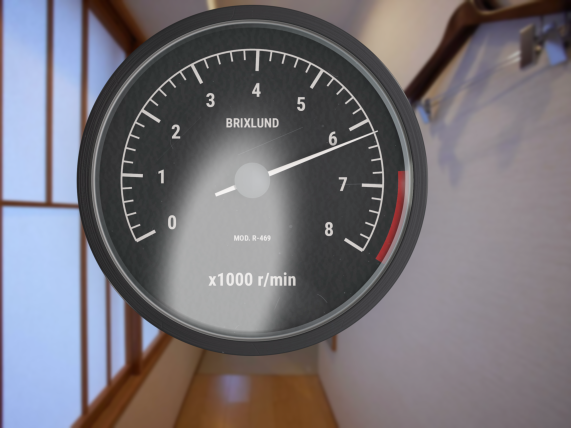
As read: **6200** rpm
